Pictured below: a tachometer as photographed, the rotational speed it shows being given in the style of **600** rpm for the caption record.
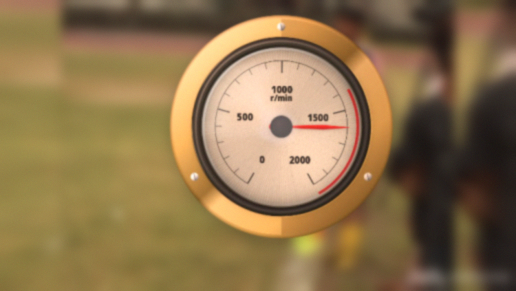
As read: **1600** rpm
